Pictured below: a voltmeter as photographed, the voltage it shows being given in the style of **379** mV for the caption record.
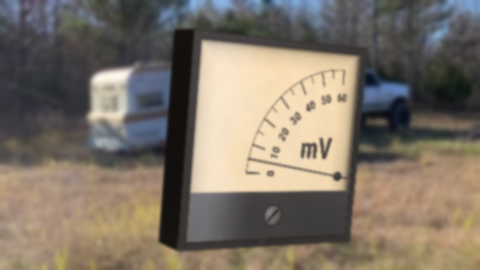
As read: **5** mV
